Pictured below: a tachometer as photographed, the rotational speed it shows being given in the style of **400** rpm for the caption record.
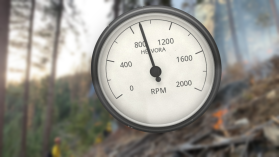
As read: **900** rpm
